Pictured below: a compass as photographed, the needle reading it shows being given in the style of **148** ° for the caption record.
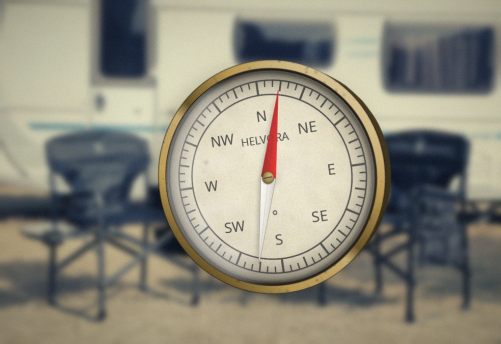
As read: **15** °
